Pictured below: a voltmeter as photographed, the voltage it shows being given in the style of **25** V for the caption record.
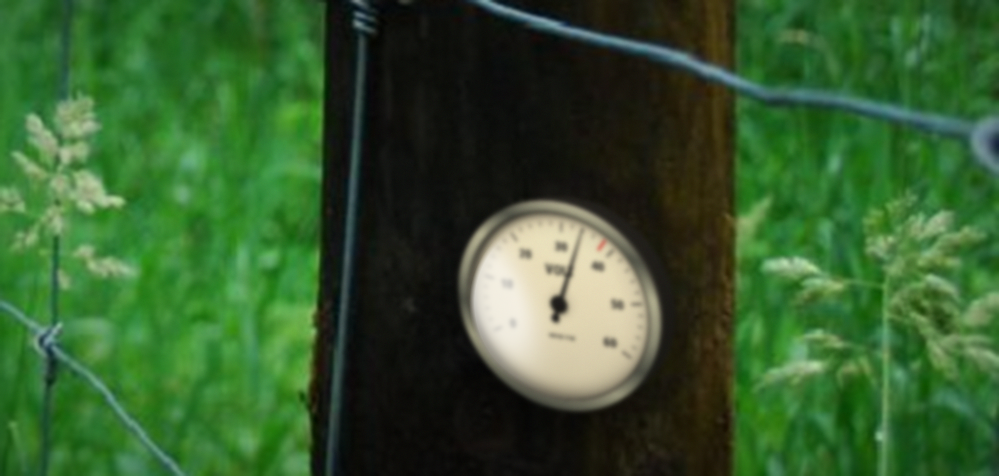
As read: **34** V
